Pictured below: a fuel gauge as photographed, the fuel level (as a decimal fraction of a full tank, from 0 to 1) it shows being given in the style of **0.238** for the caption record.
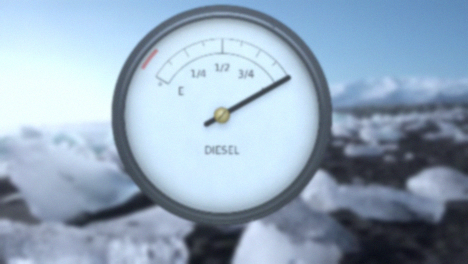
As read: **1**
